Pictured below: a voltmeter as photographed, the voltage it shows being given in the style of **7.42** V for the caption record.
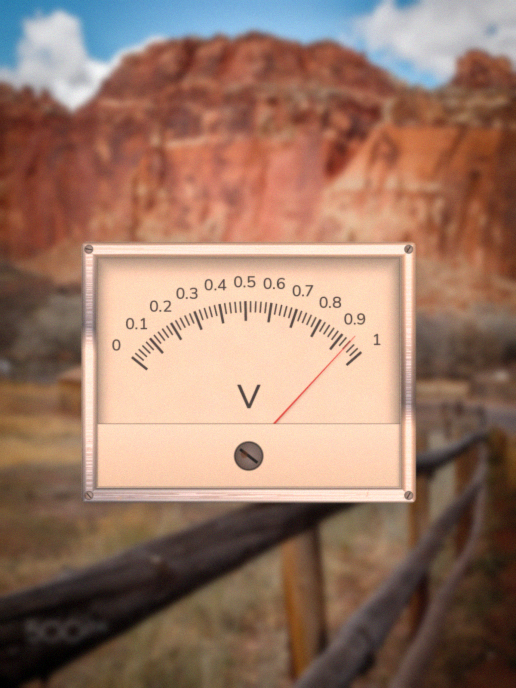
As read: **0.94** V
